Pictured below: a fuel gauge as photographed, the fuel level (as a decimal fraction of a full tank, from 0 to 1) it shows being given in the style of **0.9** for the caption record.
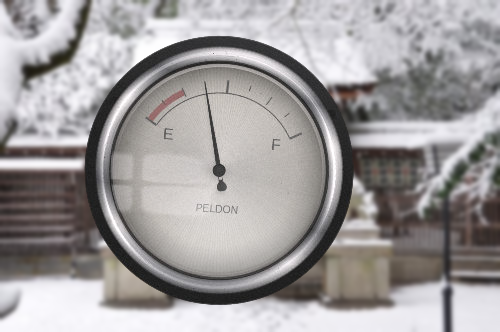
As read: **0.375**
